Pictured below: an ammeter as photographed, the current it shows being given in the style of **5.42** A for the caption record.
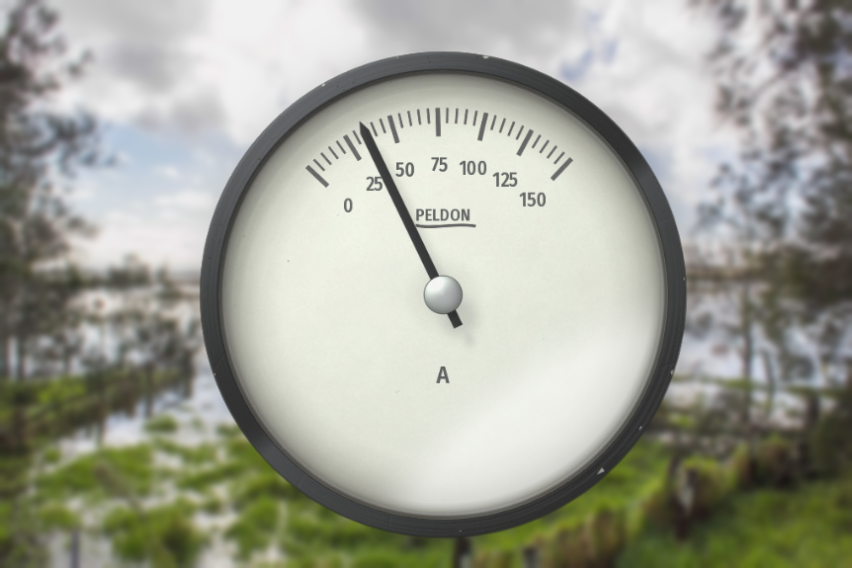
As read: **35** A
